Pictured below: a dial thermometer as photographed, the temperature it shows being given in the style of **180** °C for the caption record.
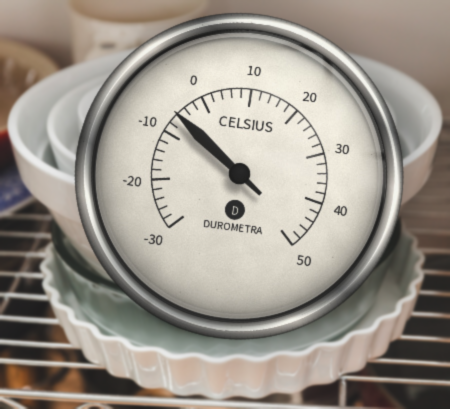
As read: **-6** °C
